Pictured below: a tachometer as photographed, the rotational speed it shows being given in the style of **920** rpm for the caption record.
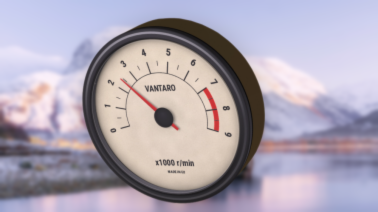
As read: **2500** rpm
